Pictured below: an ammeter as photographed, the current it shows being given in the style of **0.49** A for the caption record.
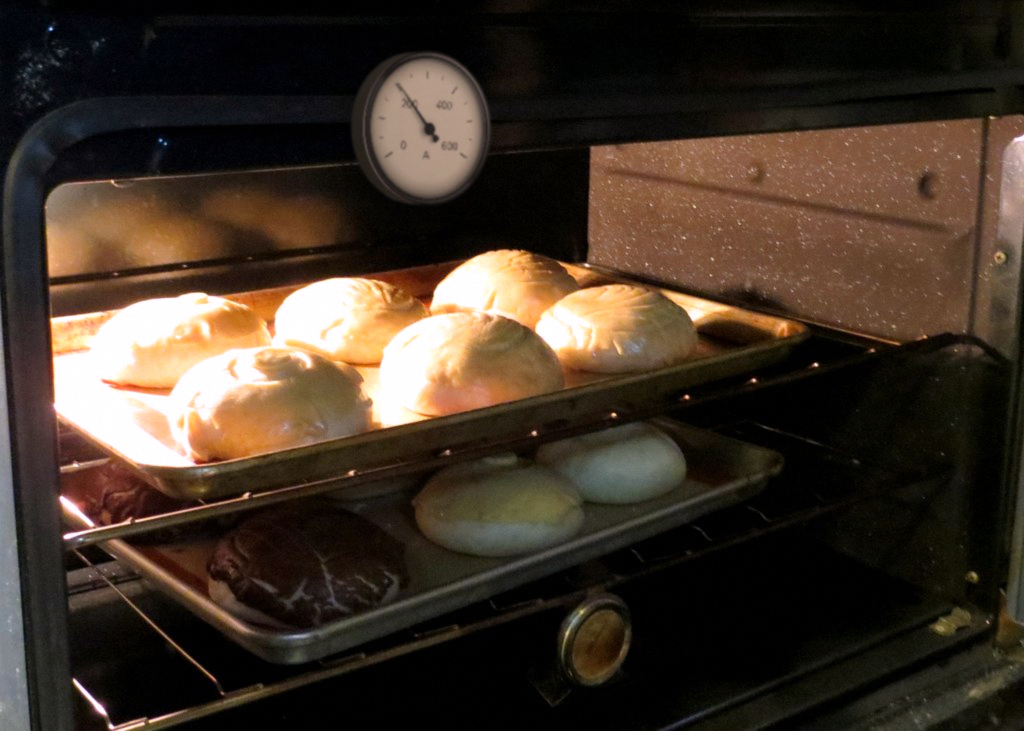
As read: **200** A
